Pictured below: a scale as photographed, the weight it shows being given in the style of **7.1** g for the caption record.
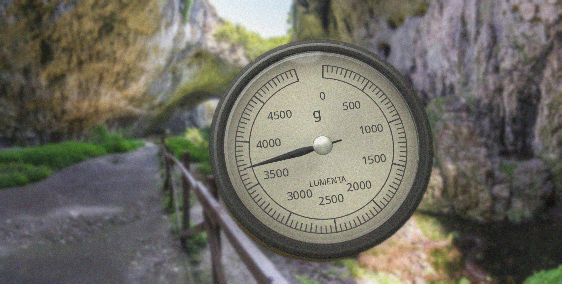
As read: **3700** g
